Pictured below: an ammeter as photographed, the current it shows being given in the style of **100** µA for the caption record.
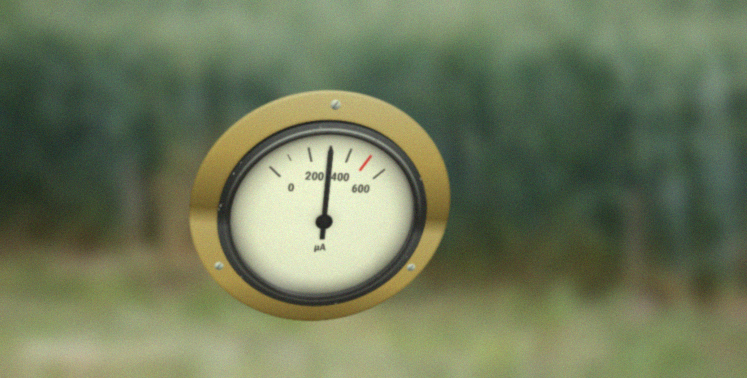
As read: **300** µA
